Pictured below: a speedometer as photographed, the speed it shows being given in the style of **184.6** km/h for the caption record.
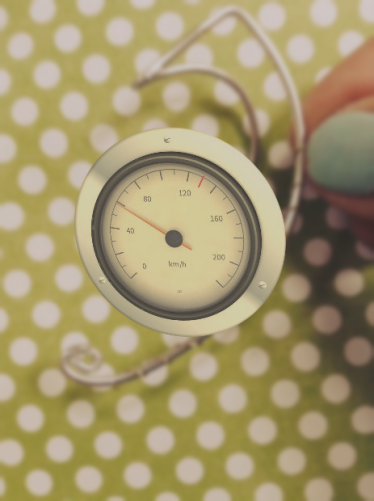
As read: **60** km/h
